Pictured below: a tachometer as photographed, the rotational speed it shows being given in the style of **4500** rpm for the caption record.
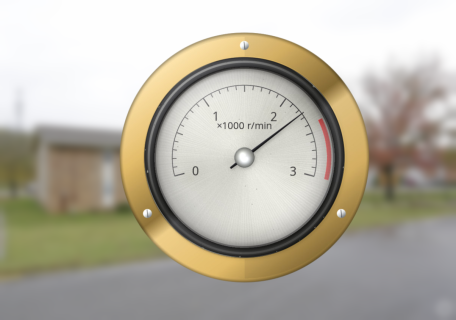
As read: **2250** rpm
